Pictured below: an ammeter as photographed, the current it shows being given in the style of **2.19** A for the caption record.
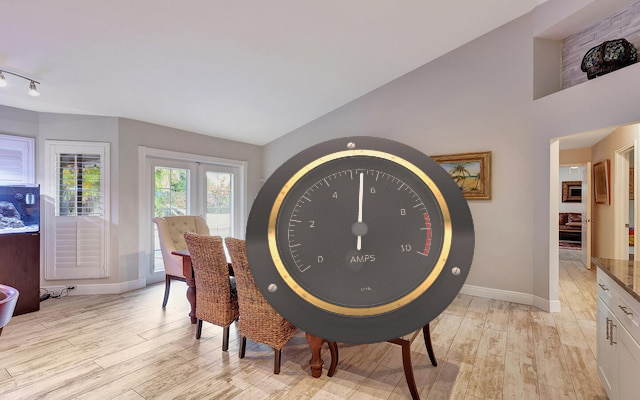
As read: **5.4** A
